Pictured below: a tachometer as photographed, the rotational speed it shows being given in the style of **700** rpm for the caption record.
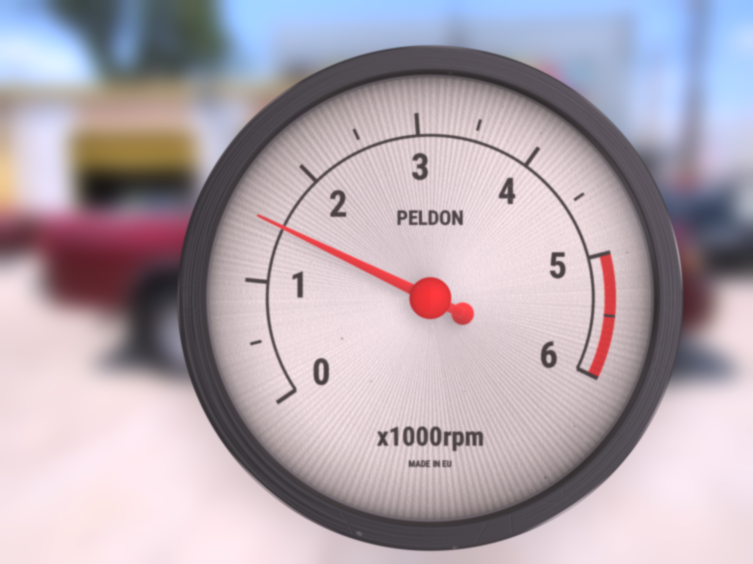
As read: **1500** rpm
